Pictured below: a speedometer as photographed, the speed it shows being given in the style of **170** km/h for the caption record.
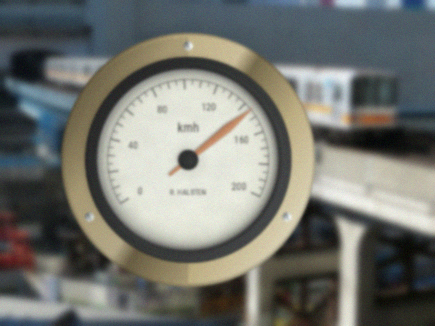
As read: **145** km/h
